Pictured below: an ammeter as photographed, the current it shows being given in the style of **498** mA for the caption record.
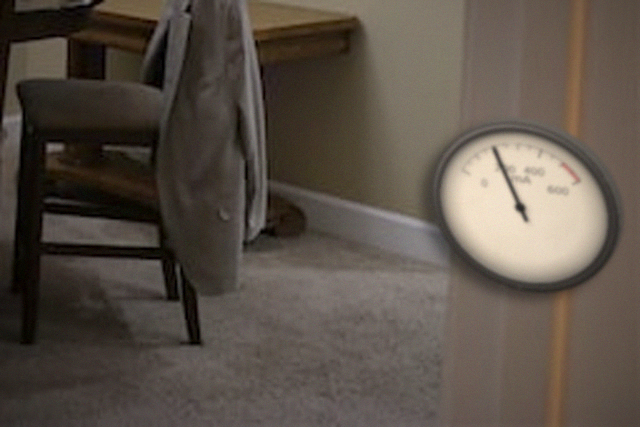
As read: **200** mA
